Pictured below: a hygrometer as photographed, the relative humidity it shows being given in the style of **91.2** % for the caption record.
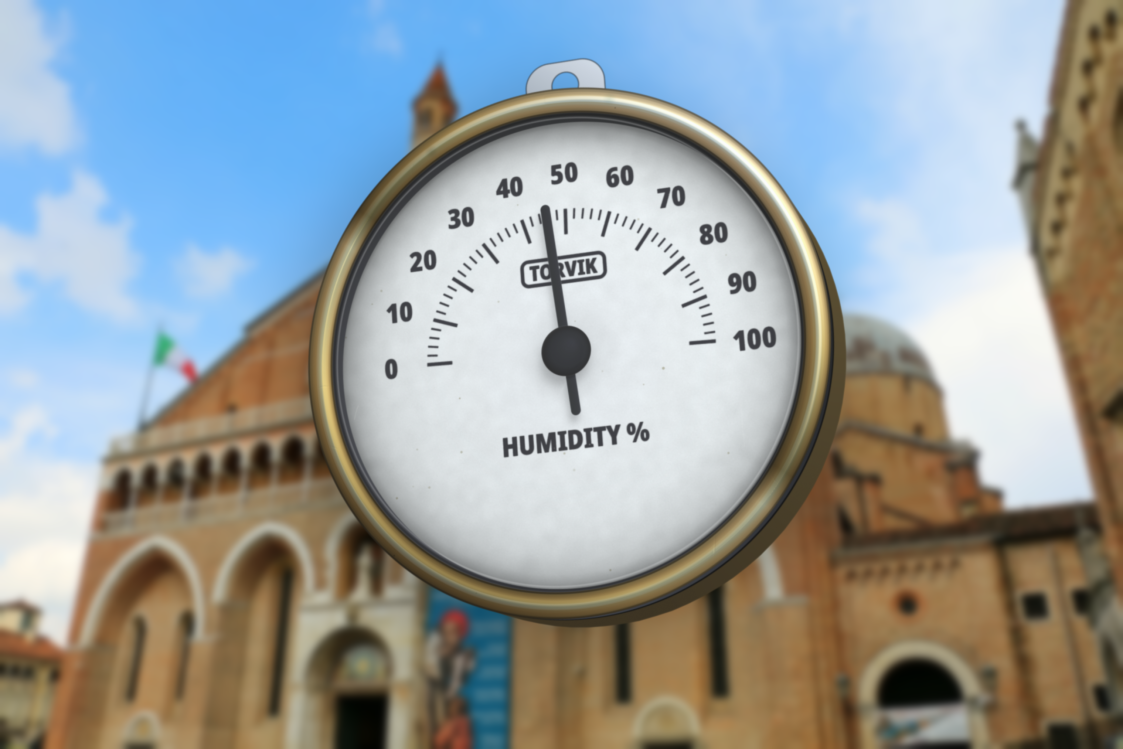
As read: **46** %
